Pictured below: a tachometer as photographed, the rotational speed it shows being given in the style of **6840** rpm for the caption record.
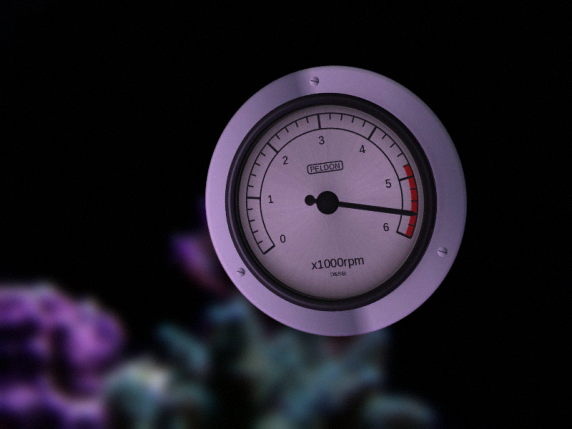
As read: **5600** rpm
